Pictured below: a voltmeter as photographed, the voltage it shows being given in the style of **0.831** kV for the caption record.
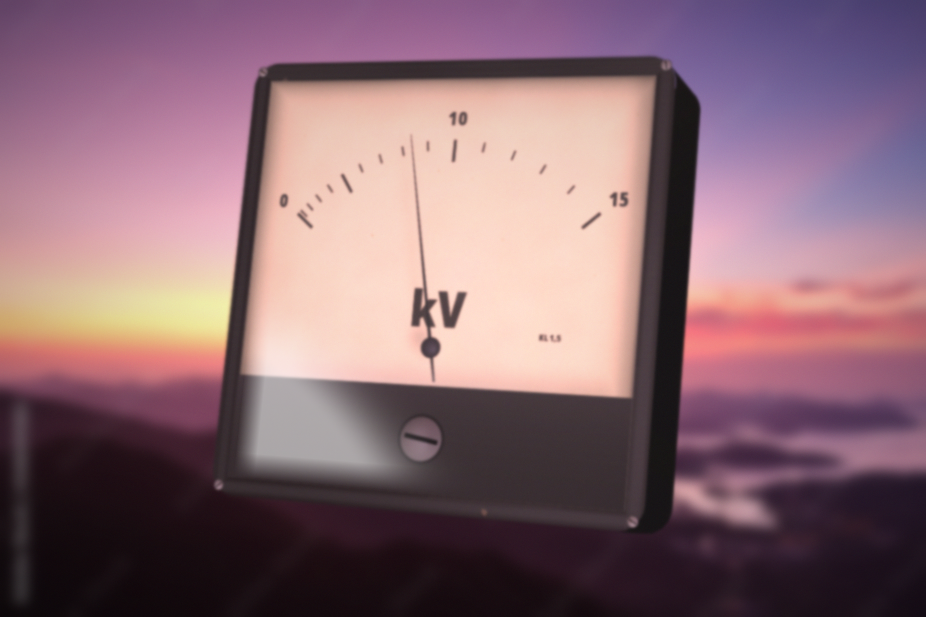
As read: **8.5** kV
